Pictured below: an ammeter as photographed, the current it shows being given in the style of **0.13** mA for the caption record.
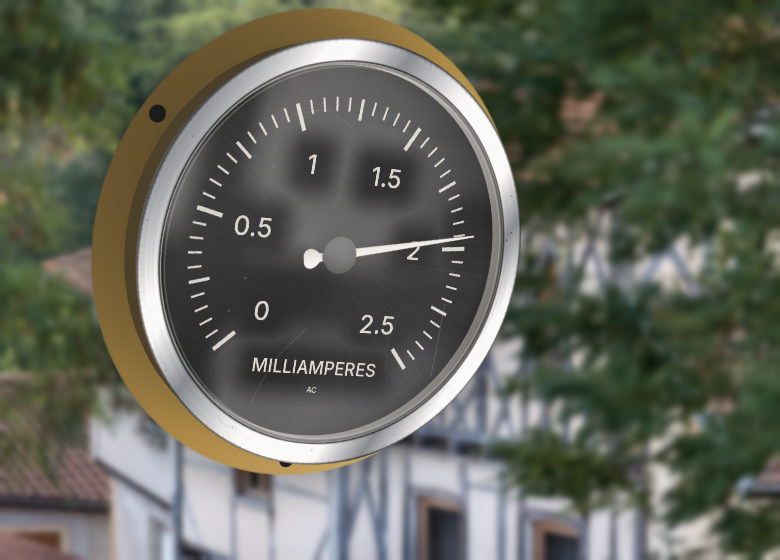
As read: **1.95** mA
